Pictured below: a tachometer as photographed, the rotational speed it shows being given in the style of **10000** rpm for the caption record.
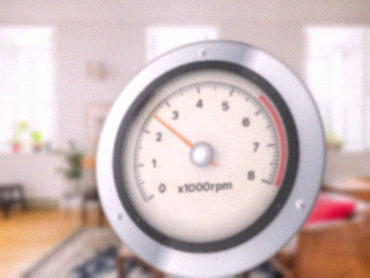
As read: **2500** rpm
